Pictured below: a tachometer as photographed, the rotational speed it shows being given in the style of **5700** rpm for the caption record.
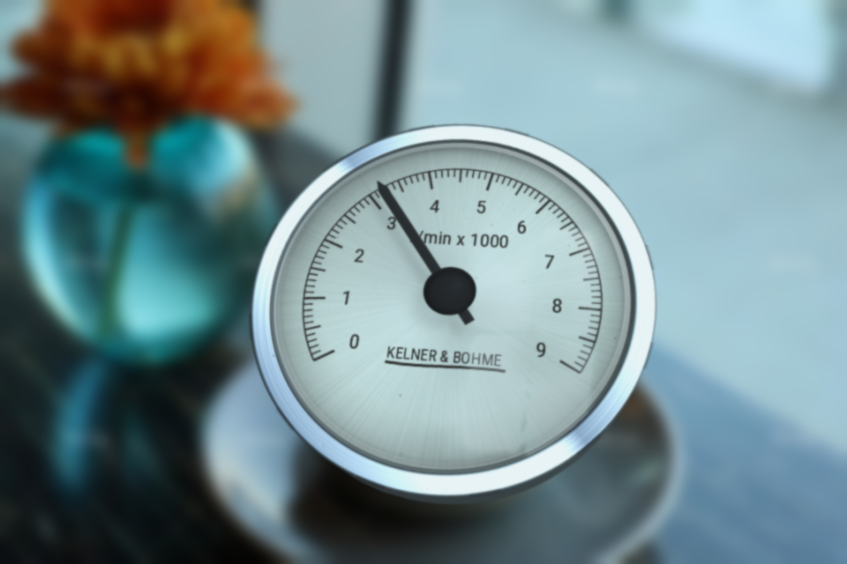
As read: **3200** rpm
